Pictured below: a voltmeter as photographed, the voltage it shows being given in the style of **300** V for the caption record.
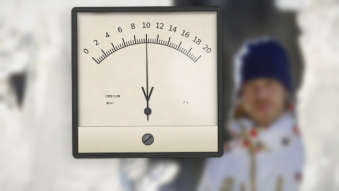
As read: **10** V
